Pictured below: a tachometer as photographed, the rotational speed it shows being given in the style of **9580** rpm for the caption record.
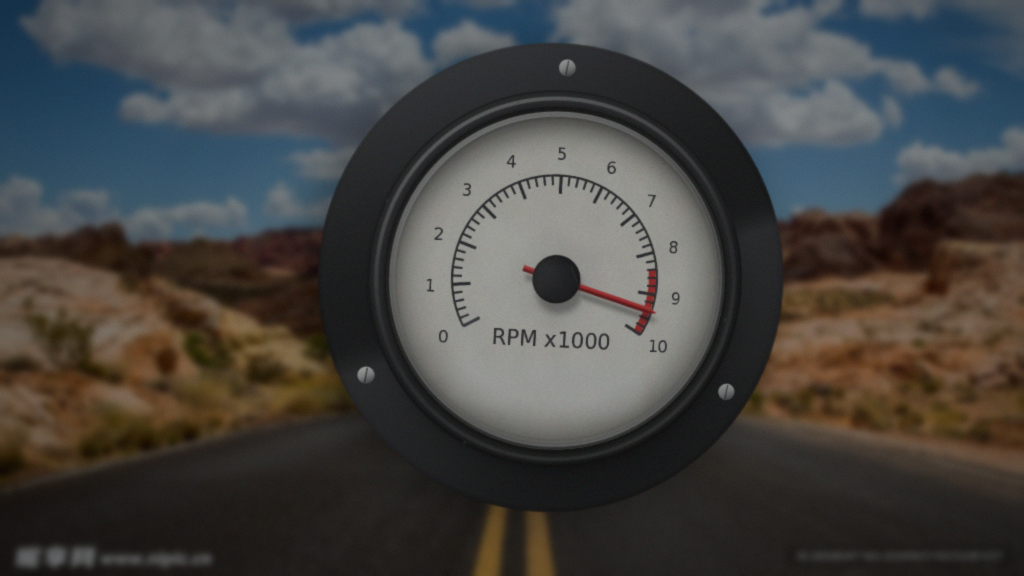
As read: **9400** rpm
